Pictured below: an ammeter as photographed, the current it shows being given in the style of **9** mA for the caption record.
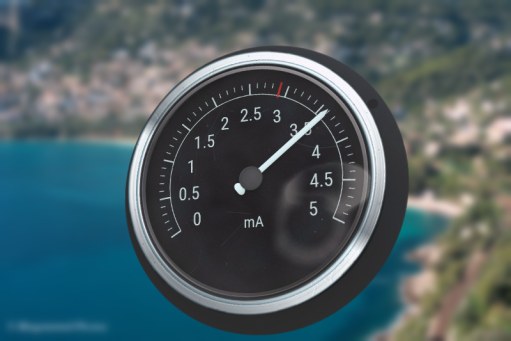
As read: **3.6** mA
